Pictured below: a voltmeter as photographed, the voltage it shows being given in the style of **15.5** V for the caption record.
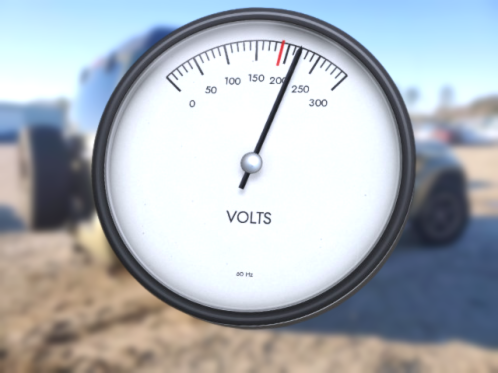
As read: **220** V
